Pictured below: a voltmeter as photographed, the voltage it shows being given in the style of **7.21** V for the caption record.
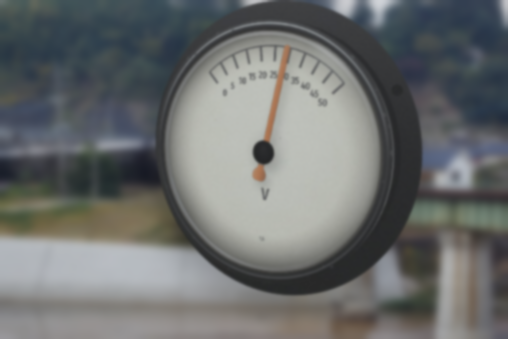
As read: **30** V
